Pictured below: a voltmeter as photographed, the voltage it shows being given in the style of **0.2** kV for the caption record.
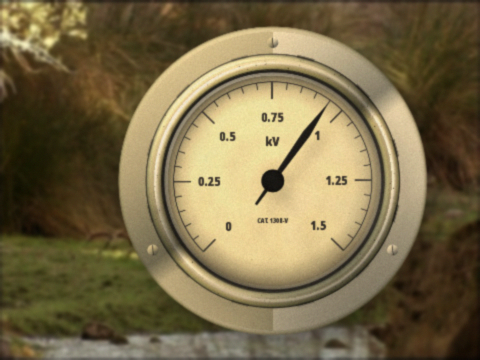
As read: **0.95** kV
